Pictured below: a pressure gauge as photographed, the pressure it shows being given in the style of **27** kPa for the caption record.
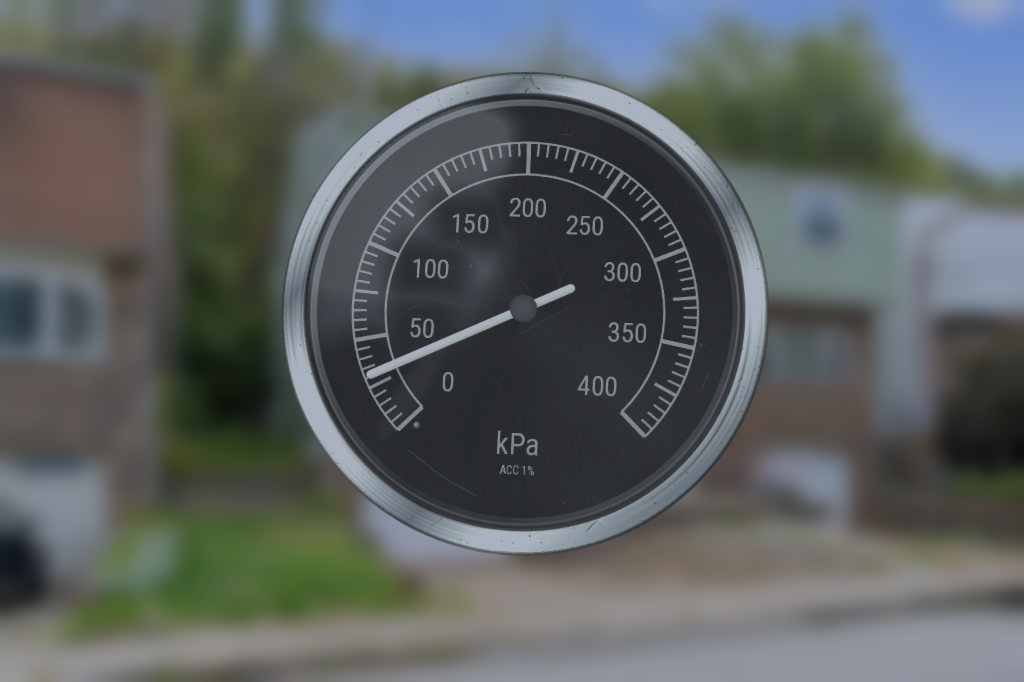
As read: **30** kPa
